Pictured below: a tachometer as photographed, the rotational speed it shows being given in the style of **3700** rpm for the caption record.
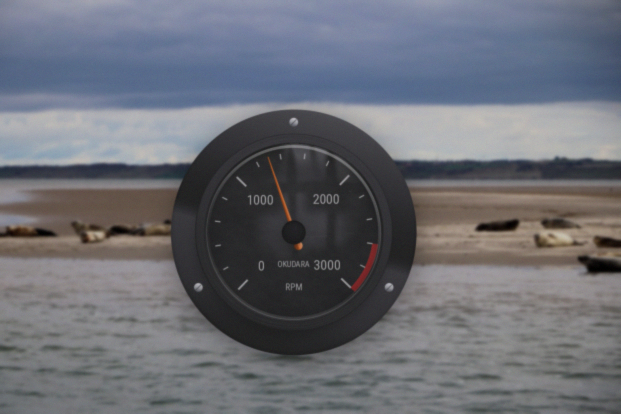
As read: **1300** rpm
